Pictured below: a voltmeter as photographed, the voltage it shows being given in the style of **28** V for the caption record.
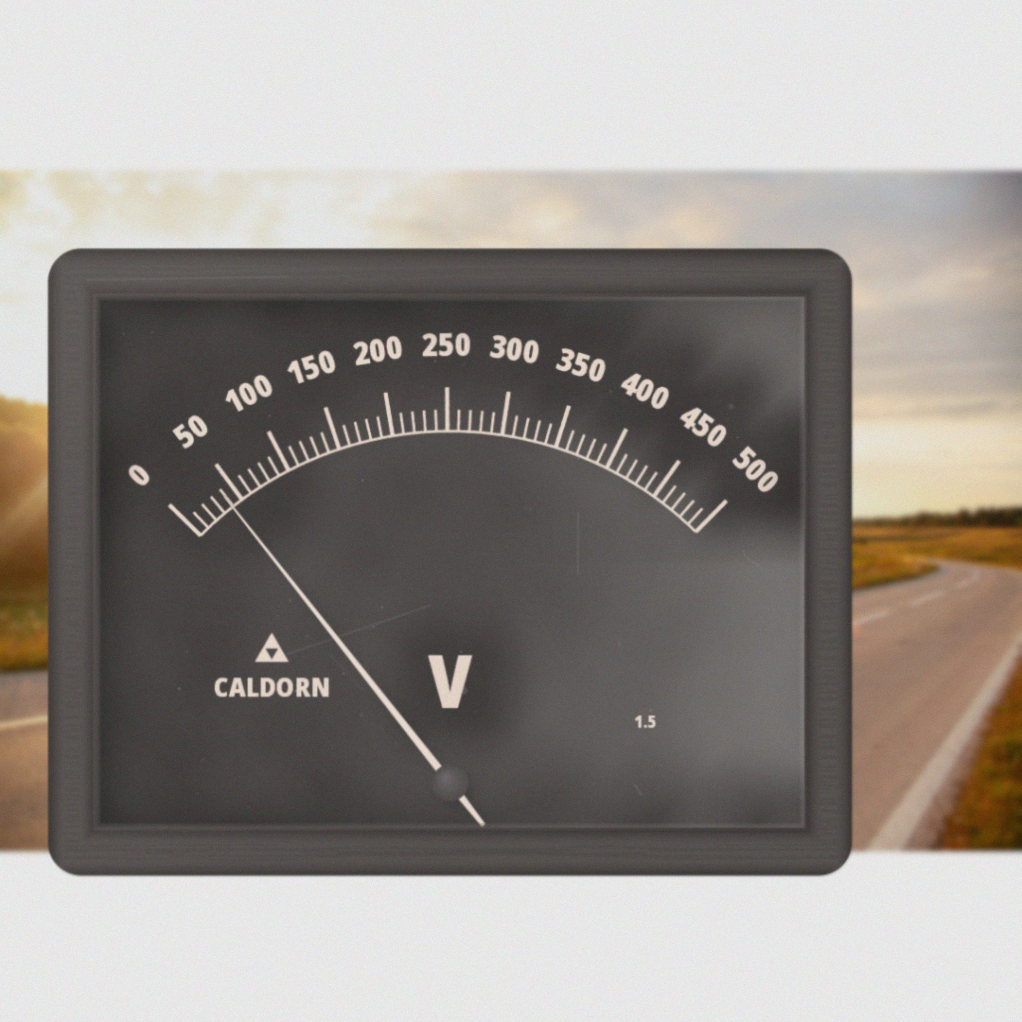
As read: **40** V
